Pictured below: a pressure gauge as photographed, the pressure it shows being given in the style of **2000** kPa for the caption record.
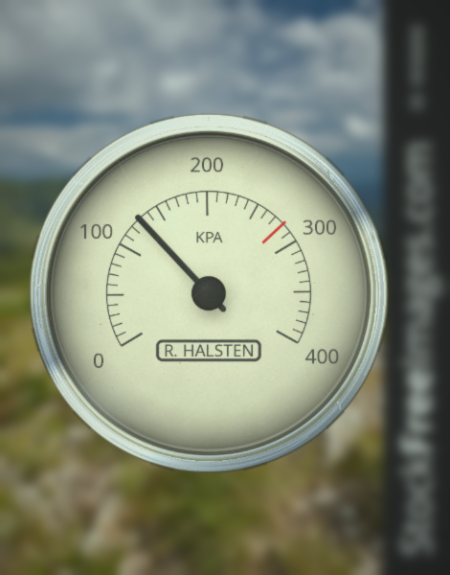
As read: **130** kPa
